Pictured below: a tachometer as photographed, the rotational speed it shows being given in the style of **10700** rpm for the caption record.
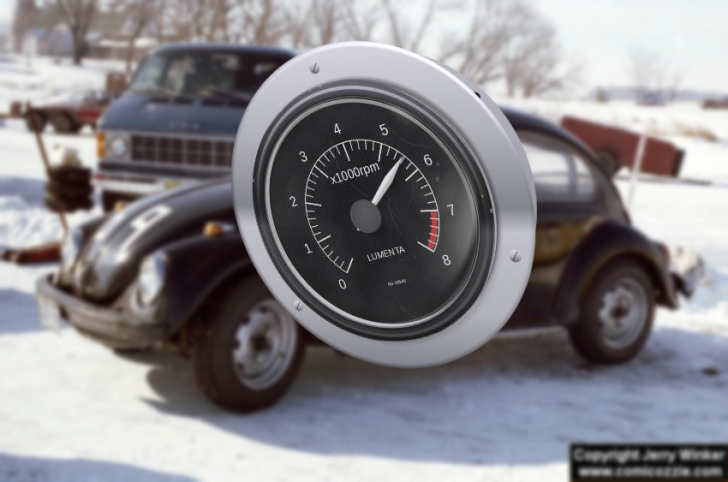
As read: **5600** rpm
